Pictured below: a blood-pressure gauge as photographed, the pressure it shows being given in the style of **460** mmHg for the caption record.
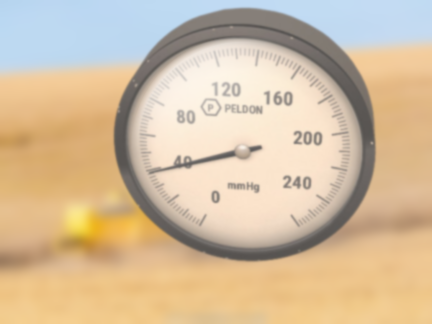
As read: **40** mmHg
